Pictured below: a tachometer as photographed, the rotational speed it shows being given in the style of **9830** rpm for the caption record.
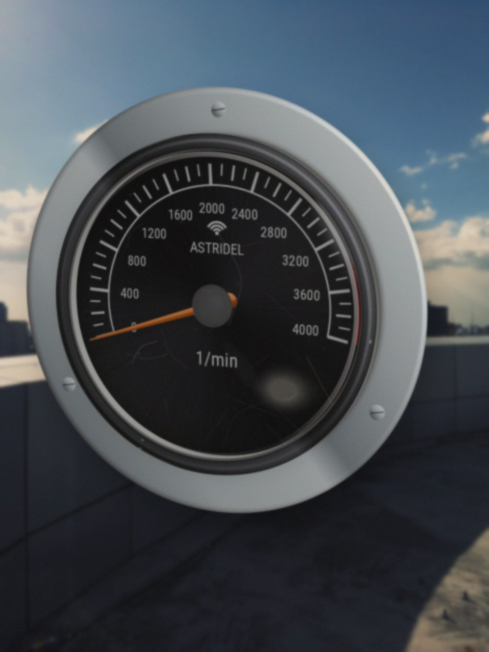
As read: **0** rpm
